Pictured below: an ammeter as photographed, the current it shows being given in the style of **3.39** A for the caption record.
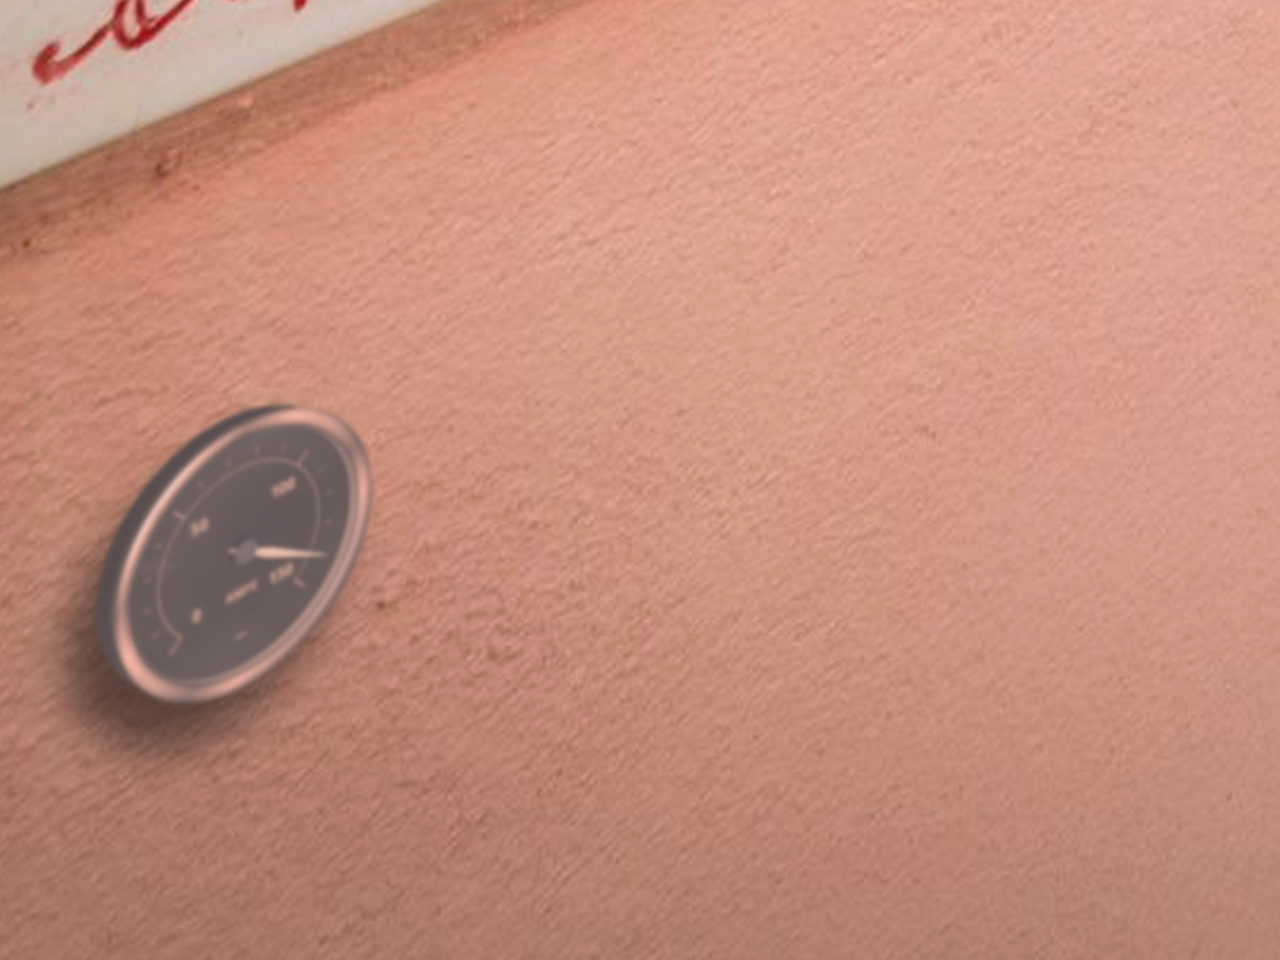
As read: **140** A
